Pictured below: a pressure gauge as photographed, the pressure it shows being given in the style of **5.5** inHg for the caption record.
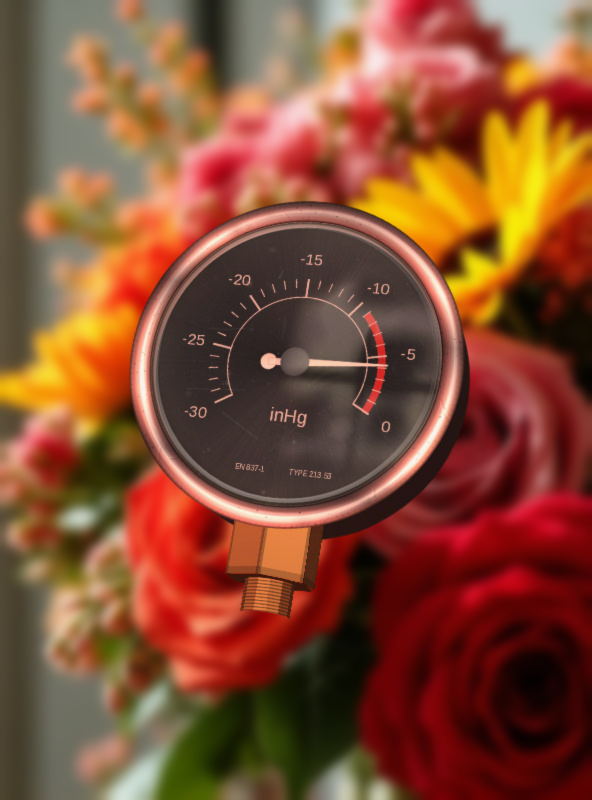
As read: **-4** inHg
